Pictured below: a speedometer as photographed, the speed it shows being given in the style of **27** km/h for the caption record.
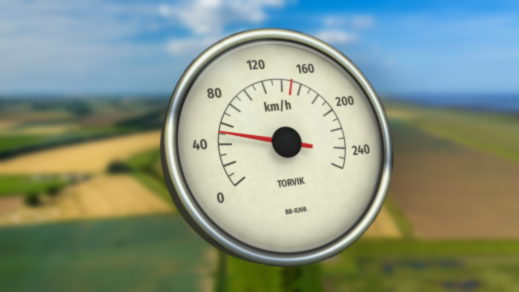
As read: **50** km/h
